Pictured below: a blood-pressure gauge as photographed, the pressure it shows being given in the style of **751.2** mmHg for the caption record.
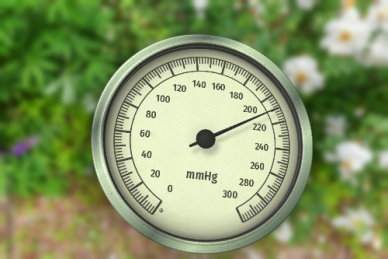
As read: **210** mmHg
